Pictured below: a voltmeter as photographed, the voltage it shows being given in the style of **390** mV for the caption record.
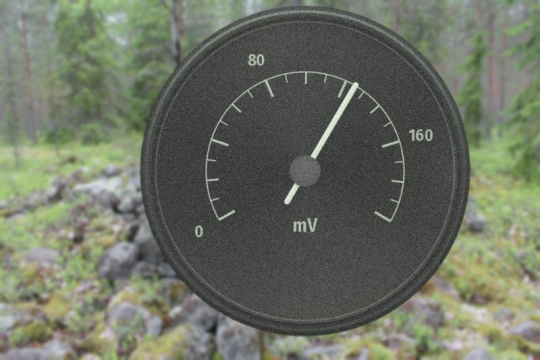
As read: **125** mV
